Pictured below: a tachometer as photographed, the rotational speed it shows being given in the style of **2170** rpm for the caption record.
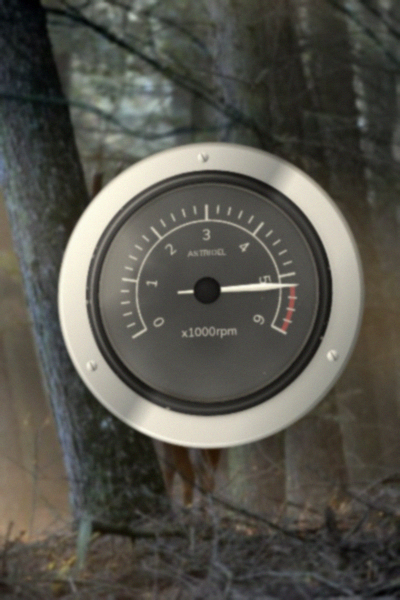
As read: **5200** rpm
